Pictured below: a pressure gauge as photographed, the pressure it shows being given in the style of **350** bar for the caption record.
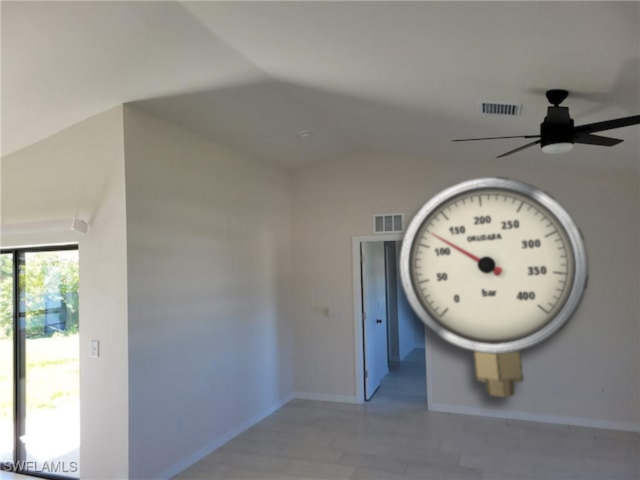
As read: **120** bar
